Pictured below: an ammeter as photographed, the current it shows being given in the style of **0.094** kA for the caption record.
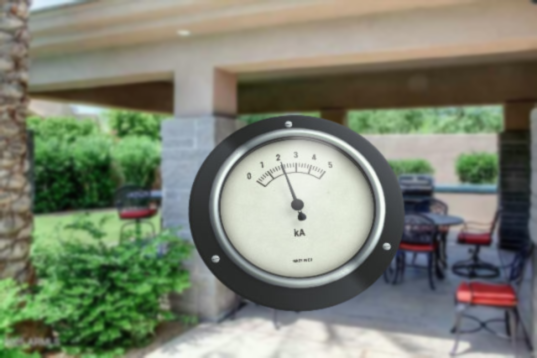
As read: **2** kA
